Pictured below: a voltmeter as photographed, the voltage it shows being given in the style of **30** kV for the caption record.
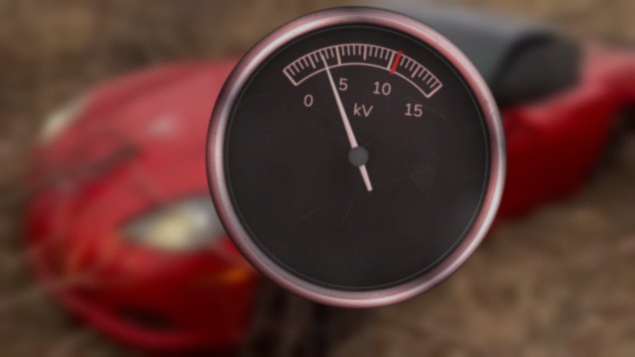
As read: **3.5** kV
